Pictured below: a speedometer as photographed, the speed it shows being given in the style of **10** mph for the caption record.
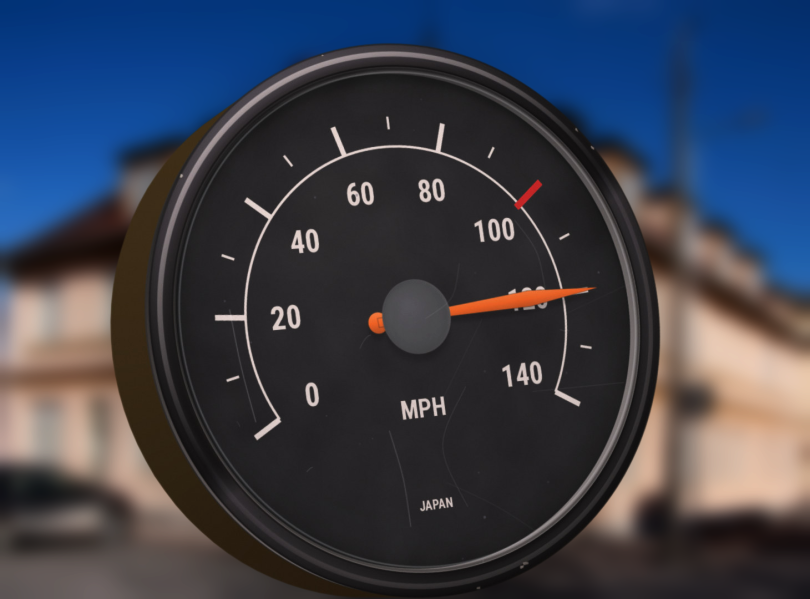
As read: **120** mph
